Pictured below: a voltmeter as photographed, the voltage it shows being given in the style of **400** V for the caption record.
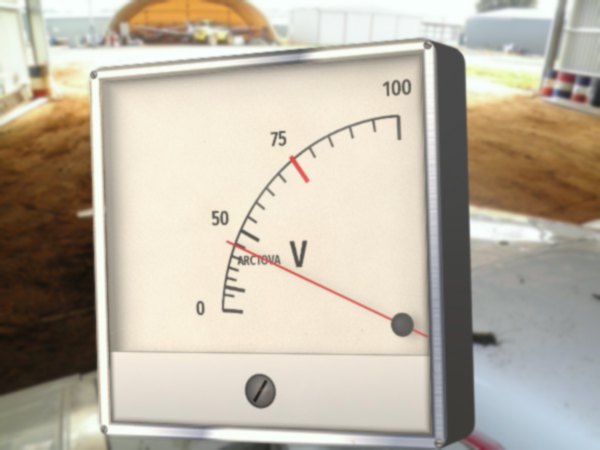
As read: **45** V
